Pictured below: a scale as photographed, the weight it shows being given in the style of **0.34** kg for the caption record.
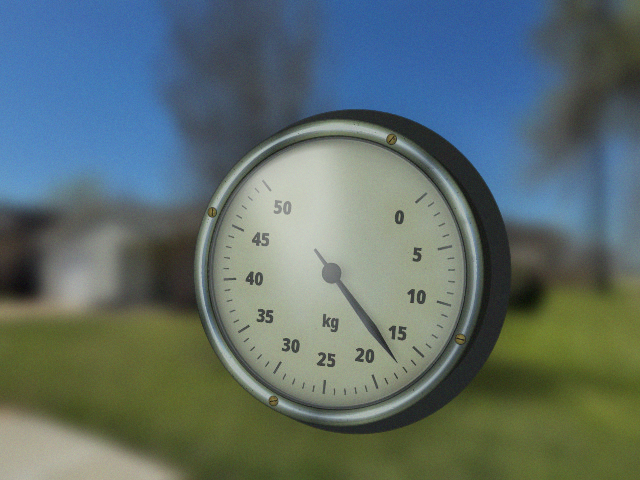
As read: **17** kg
